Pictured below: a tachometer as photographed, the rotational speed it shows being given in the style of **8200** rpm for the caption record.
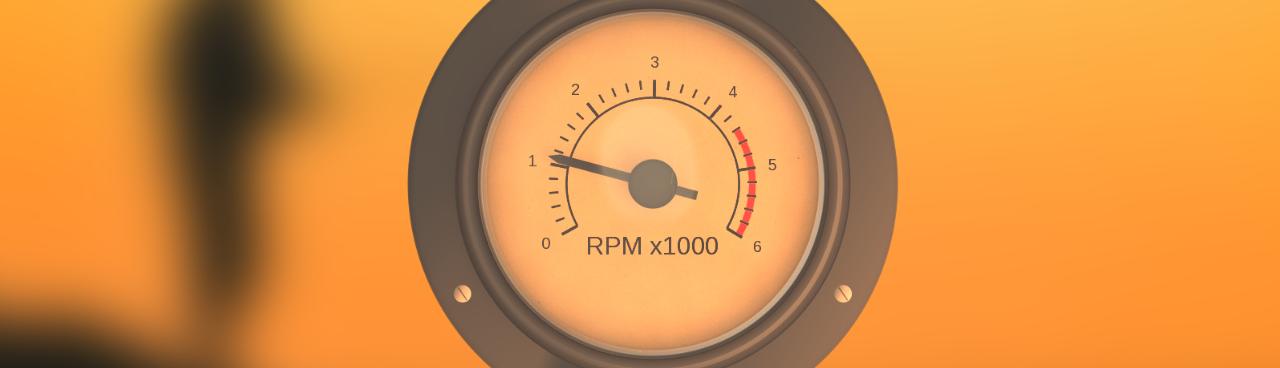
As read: **1100** rpm
